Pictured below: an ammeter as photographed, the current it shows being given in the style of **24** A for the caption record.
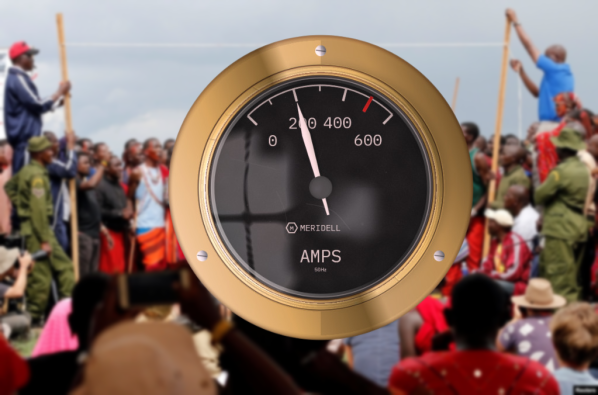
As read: **200** A
